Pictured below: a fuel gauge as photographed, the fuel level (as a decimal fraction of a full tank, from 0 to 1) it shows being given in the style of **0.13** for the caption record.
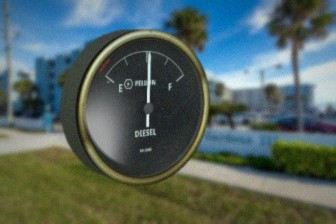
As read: **0.5**
